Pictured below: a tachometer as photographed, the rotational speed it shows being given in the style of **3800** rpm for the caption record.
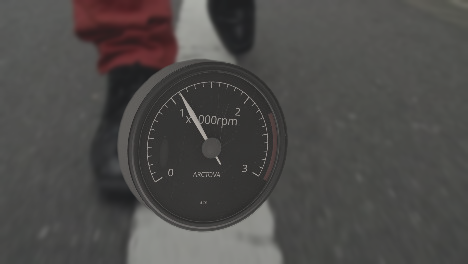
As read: **1100** rpm
